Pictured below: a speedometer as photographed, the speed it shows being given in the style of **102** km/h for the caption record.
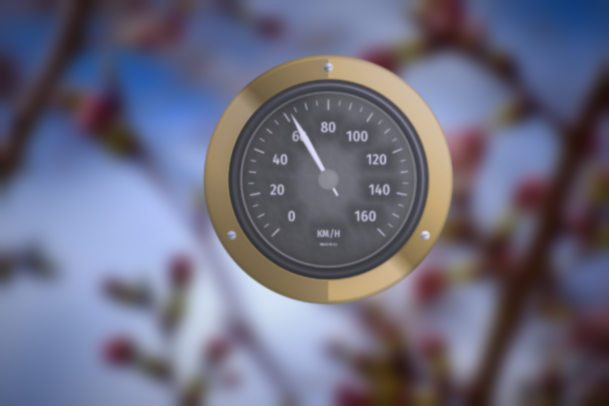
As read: **62.5** km/h
